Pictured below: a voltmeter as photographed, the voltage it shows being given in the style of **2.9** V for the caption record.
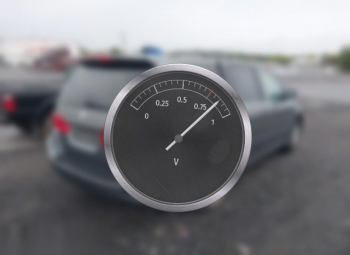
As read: **0.85** V
